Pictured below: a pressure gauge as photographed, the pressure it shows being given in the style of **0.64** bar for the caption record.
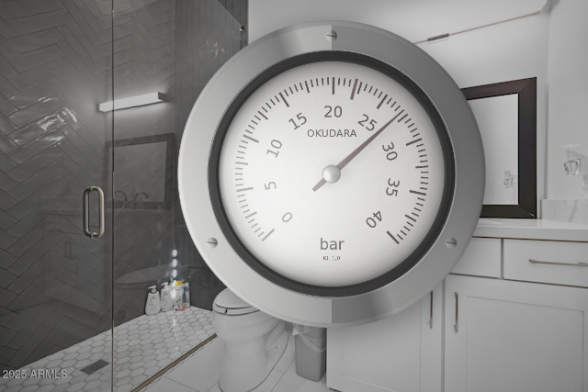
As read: **27** bar
